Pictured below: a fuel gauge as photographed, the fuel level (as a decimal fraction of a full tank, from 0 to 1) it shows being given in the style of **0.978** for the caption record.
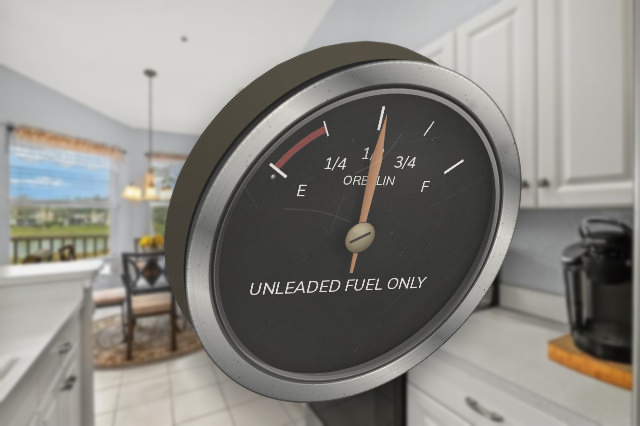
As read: **0.5**
